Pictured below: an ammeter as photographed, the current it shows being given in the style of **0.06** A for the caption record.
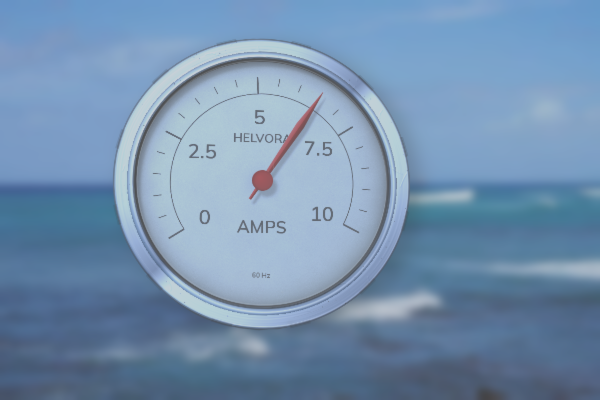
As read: **6.5** A
